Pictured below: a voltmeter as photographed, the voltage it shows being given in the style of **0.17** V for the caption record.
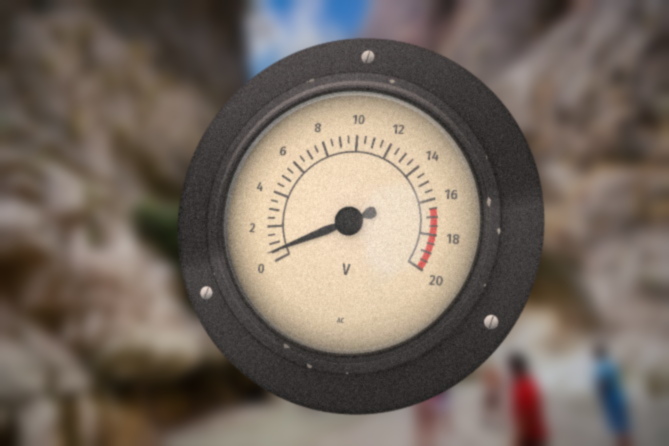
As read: **0.5** V
